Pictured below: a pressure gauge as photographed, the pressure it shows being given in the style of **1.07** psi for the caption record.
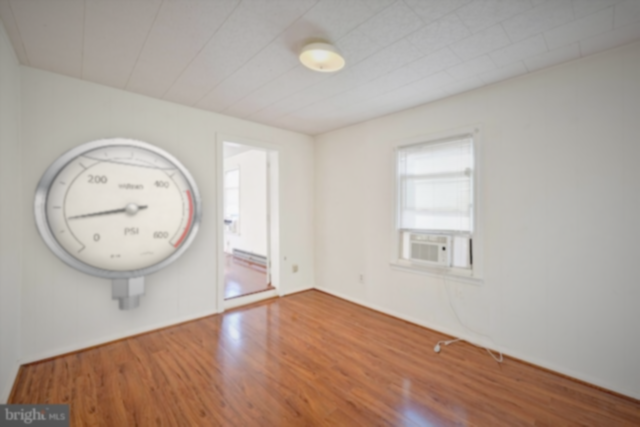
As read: **75** psi
